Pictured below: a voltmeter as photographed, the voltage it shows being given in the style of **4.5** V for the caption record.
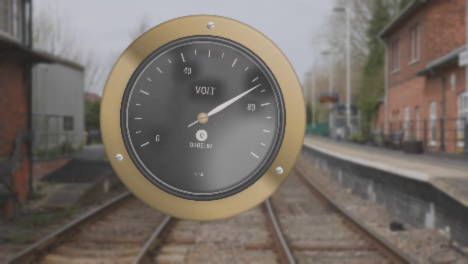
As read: **72.5** V
